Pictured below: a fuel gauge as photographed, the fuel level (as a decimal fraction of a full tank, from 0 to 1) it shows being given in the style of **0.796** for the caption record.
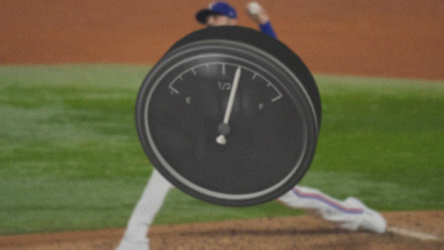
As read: **0.625**
